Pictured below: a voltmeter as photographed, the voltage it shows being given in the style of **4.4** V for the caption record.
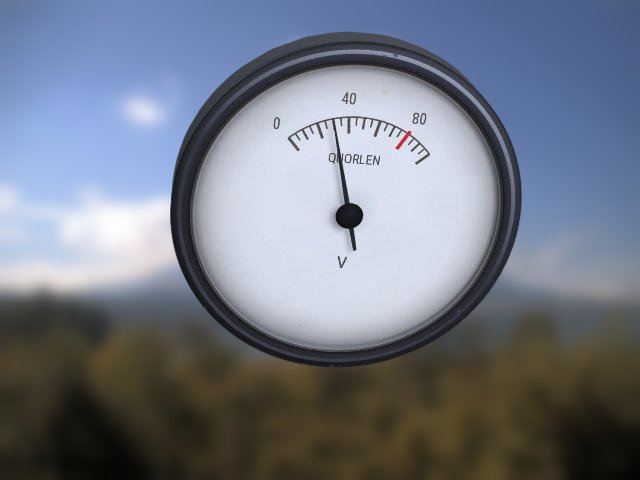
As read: **30** V
